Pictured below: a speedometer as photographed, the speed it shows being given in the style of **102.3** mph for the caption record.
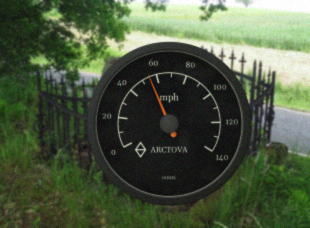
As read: **55** mph
